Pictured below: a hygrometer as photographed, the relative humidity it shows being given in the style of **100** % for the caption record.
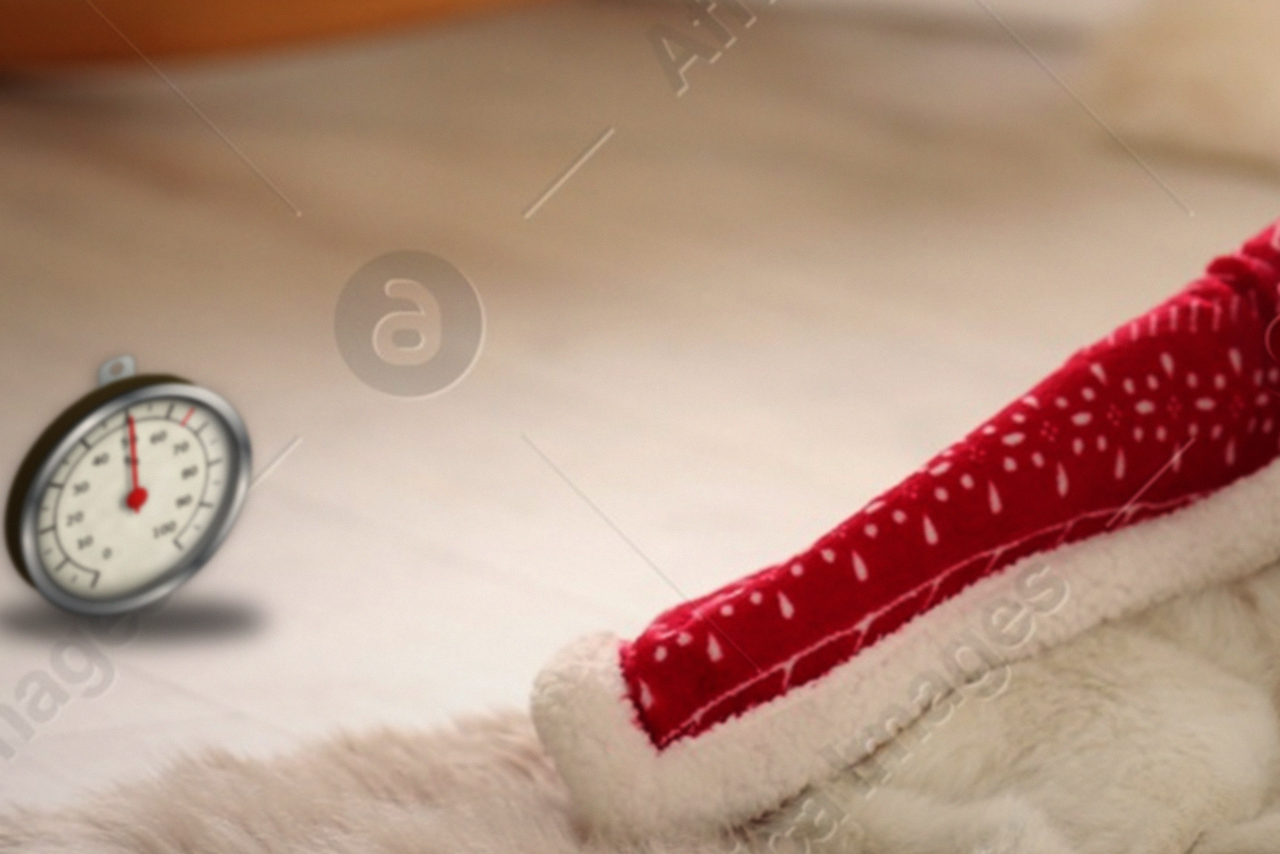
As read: **50** %
